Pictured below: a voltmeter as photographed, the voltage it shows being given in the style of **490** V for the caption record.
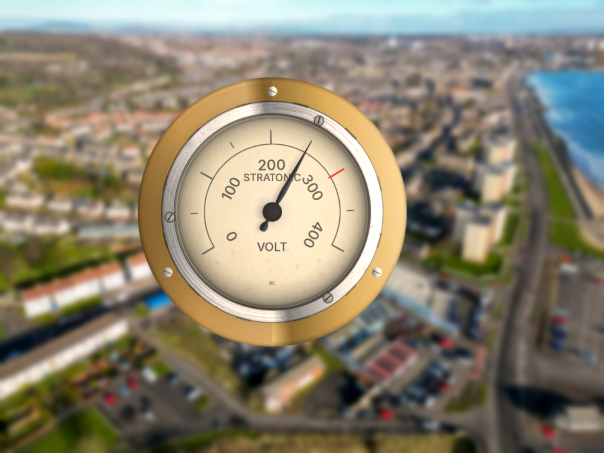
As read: **250** V
